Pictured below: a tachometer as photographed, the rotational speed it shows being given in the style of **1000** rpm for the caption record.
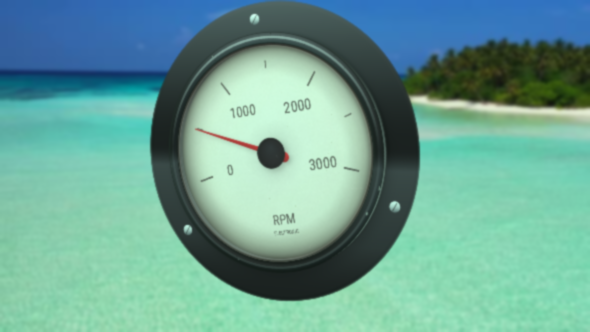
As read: **500** rpm
